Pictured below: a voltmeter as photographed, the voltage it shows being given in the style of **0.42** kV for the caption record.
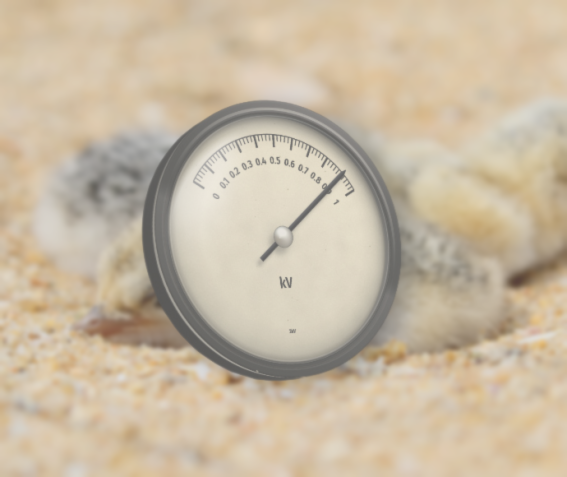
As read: **0.9** kV
